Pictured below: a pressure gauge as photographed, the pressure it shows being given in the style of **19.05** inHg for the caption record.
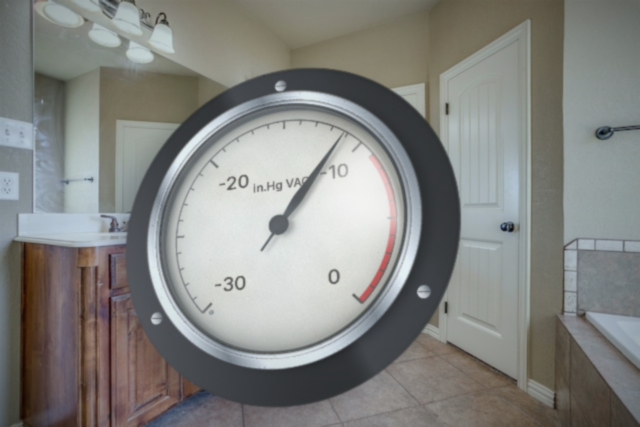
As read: **-11** inHg
